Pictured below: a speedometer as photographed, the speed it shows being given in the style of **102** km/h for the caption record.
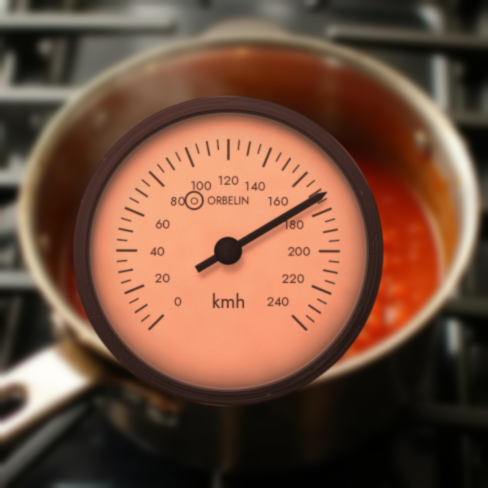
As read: **172.5** km/h
